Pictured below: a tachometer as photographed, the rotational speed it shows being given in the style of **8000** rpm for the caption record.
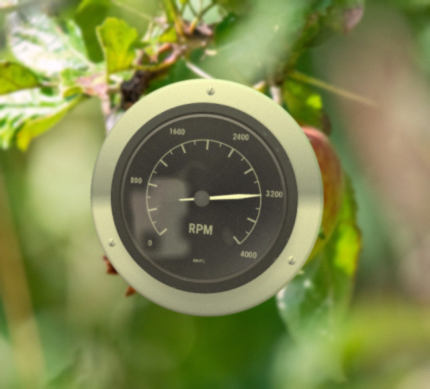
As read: **3200** rpm
